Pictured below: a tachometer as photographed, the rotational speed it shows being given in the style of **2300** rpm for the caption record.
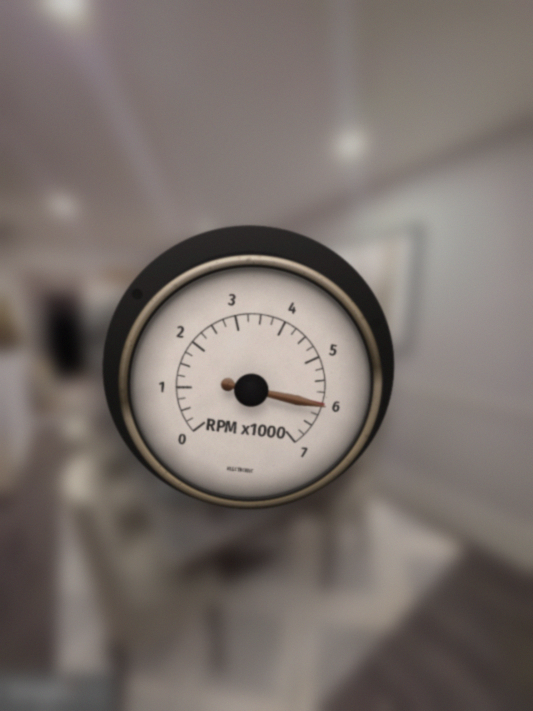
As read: **6000** rpm
